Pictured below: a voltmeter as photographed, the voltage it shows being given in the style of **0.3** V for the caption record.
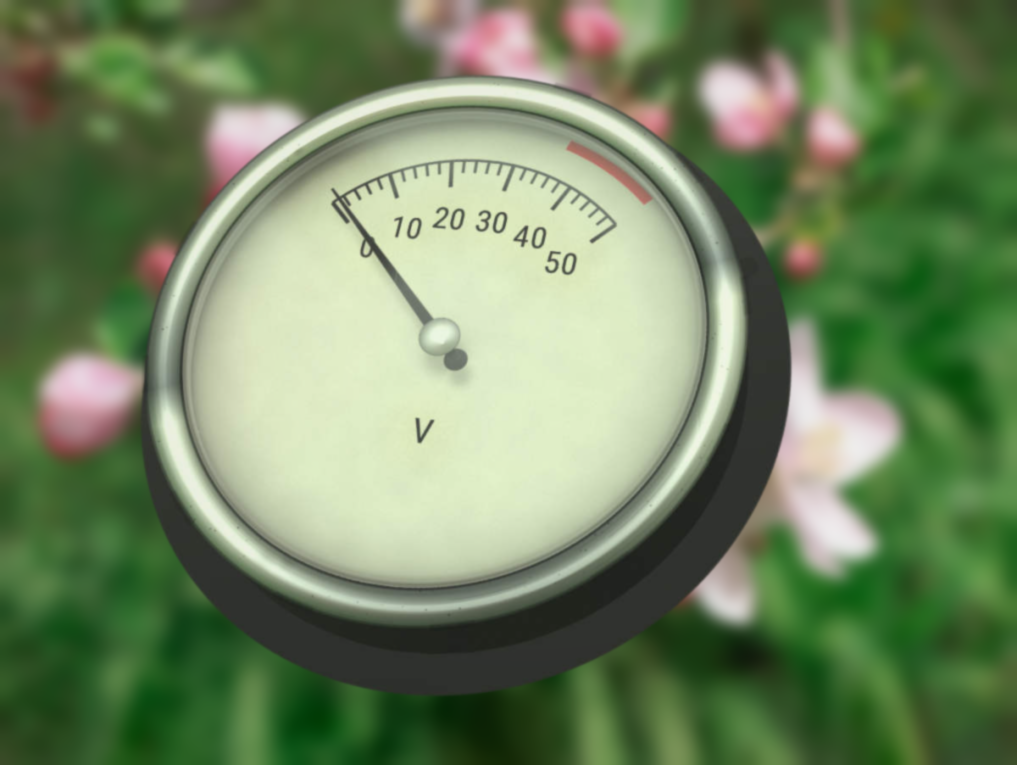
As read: **1** V
